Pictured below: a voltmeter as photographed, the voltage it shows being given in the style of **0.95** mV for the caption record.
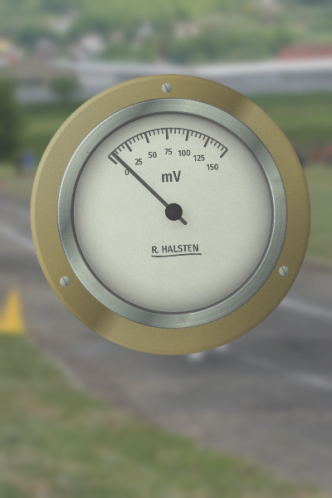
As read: **5** mV
